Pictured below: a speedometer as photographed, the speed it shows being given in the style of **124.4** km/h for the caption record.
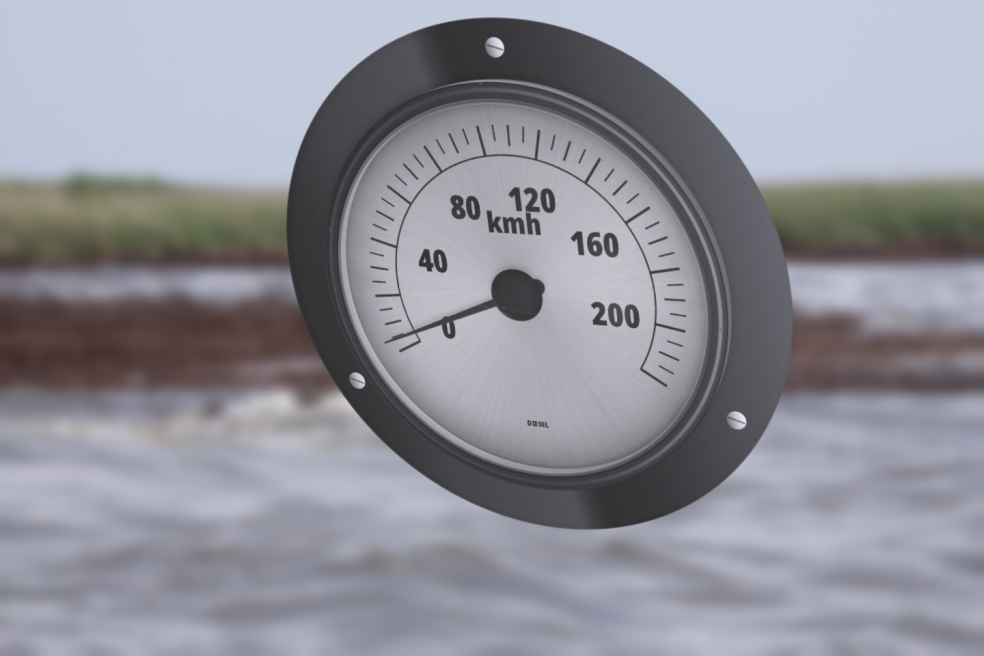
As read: **5** km/h
